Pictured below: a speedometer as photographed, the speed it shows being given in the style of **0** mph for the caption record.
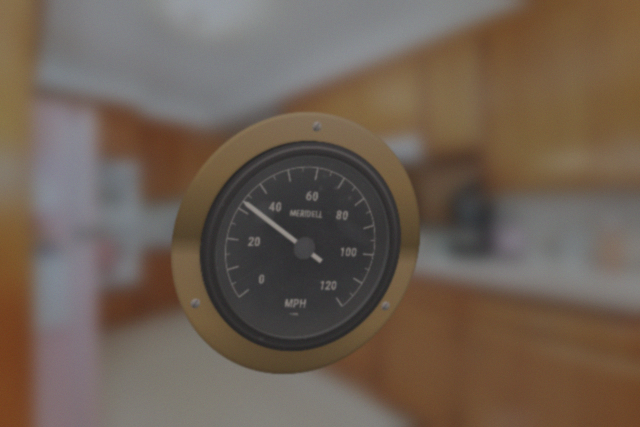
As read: **32.5** mph
